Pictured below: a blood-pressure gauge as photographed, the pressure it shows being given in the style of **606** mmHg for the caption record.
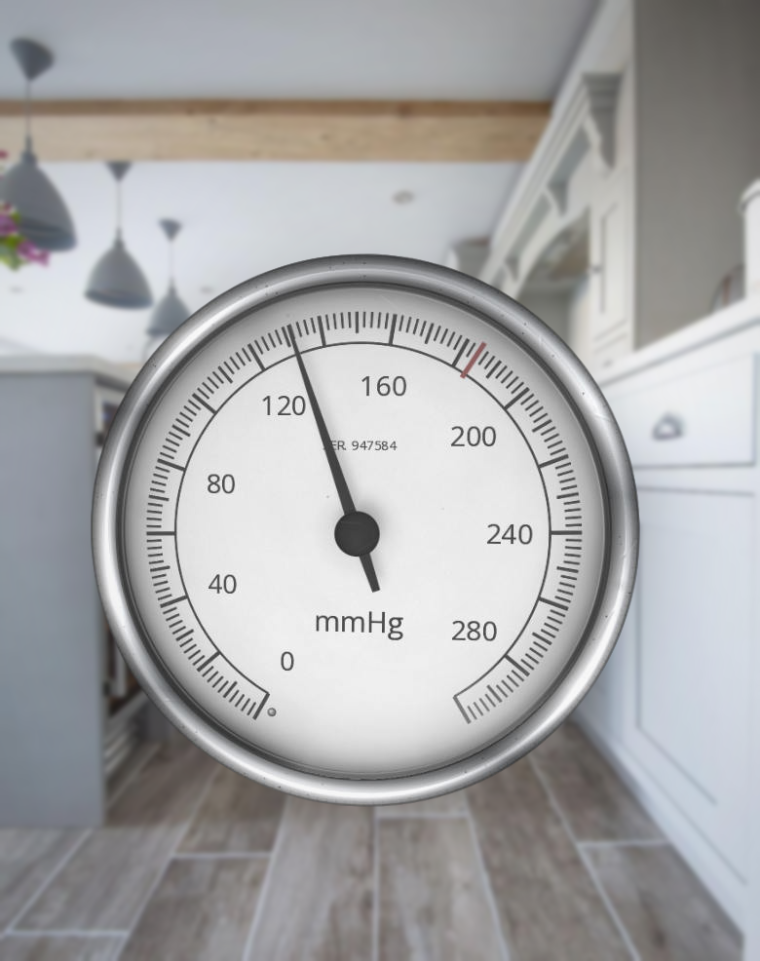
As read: **132** mmHg
